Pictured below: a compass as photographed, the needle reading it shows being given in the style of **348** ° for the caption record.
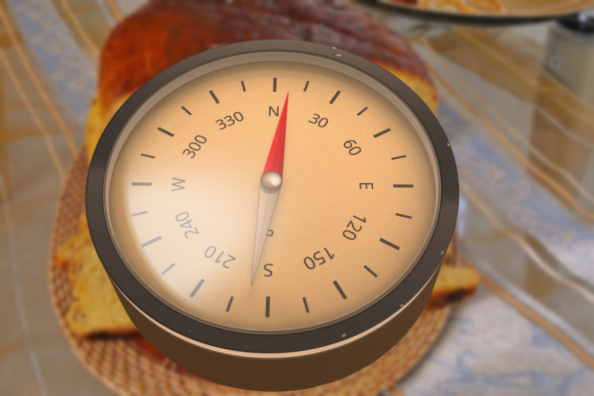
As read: **7.5** °
